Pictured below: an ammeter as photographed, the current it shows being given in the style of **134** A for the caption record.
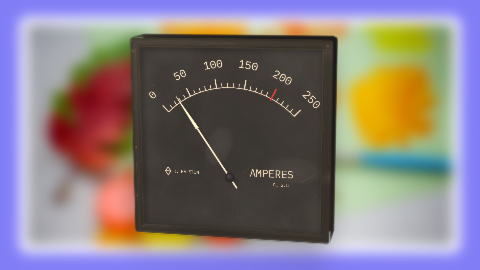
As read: **30** A
